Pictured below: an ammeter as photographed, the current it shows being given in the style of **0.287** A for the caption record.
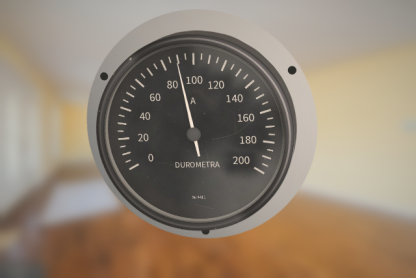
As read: **90** A
